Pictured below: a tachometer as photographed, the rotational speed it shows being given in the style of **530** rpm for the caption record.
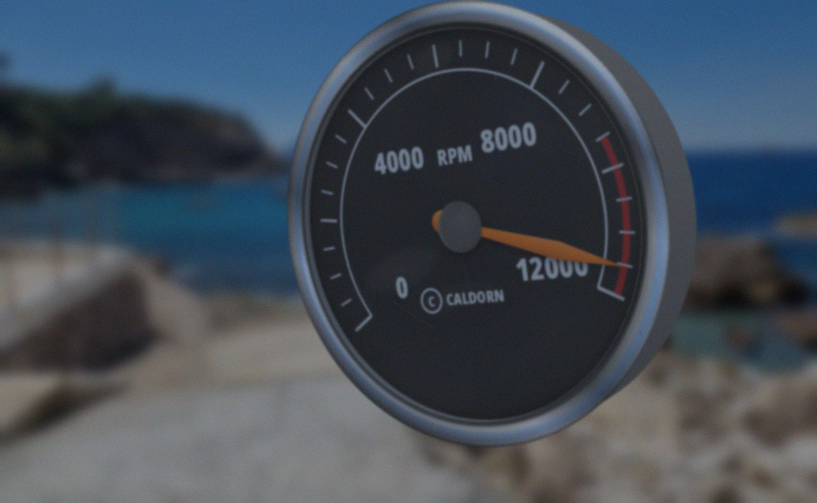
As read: **11500** rpm
